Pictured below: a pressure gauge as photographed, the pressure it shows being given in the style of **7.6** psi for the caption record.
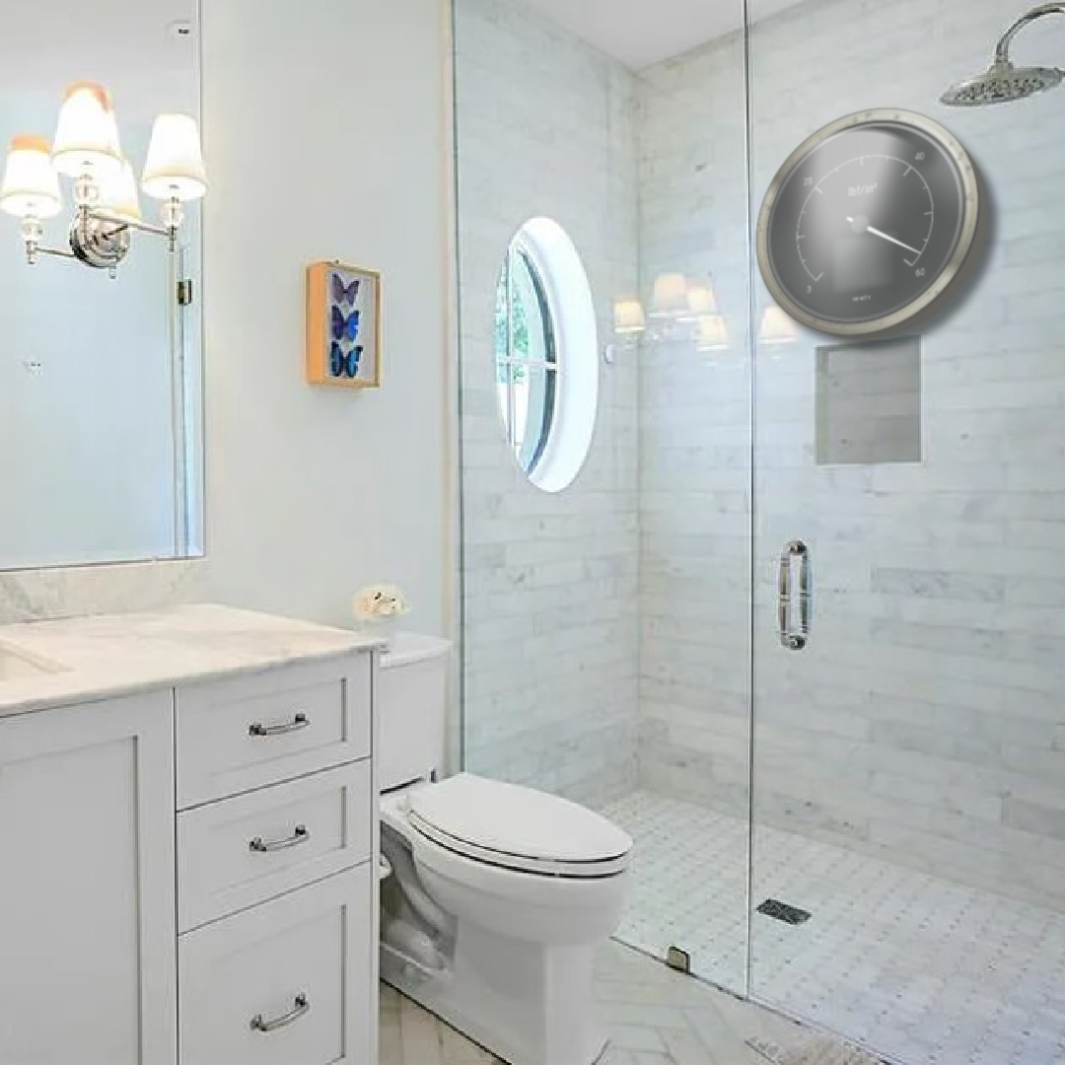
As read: **57.5** psi
